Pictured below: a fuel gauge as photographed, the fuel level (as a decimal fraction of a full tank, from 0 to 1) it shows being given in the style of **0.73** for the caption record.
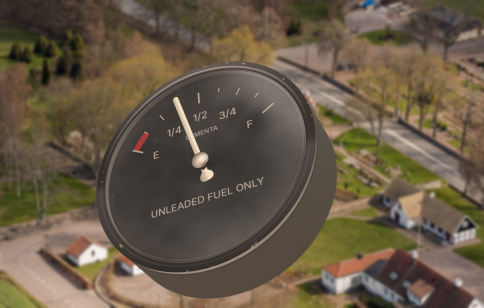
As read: **0.375**
